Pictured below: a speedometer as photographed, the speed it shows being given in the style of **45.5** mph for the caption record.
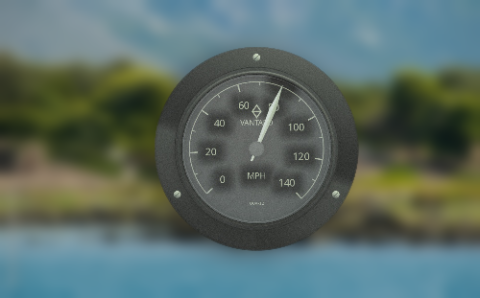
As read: **80** mph
